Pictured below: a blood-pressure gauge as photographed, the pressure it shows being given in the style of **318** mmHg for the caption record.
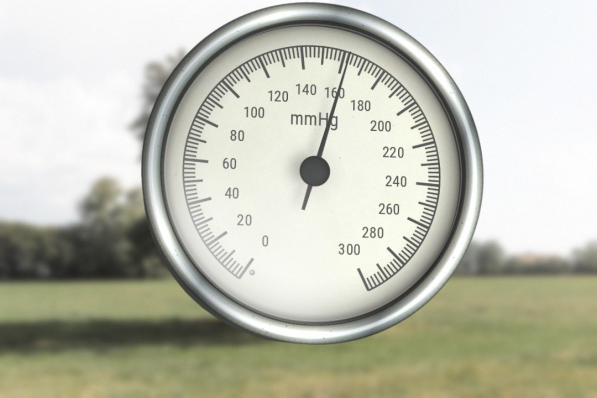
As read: **162** mmHg
